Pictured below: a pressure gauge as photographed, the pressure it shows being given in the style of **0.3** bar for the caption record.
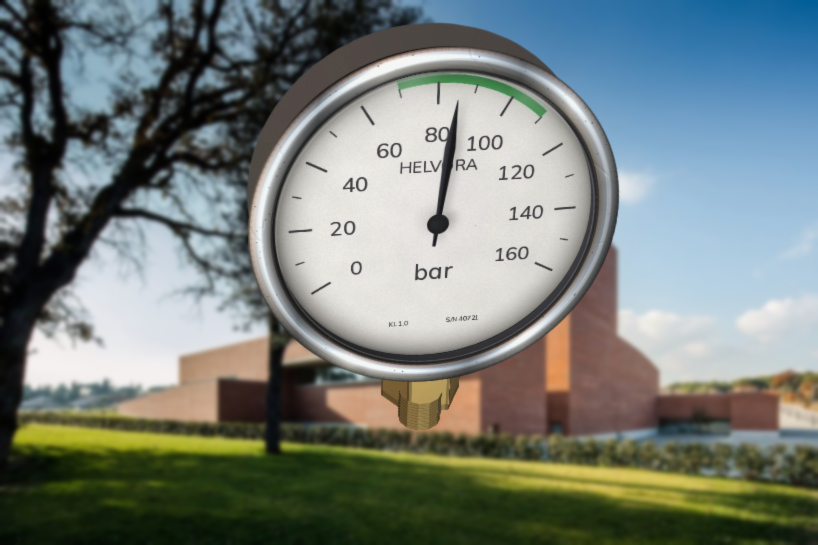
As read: **85** bar
